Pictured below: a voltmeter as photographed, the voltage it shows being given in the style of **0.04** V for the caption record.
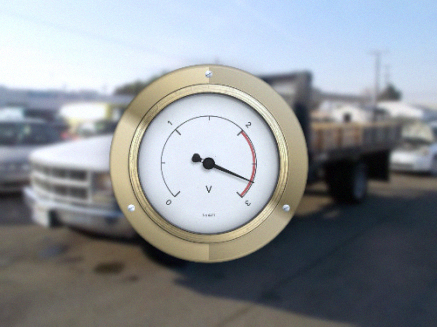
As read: **2.75** V
